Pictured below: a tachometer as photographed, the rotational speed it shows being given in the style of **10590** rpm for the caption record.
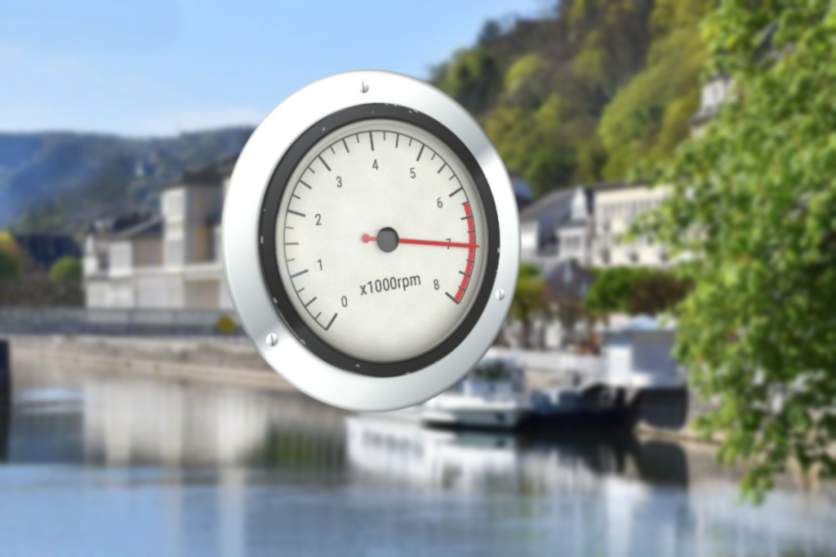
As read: **7000** rpm
